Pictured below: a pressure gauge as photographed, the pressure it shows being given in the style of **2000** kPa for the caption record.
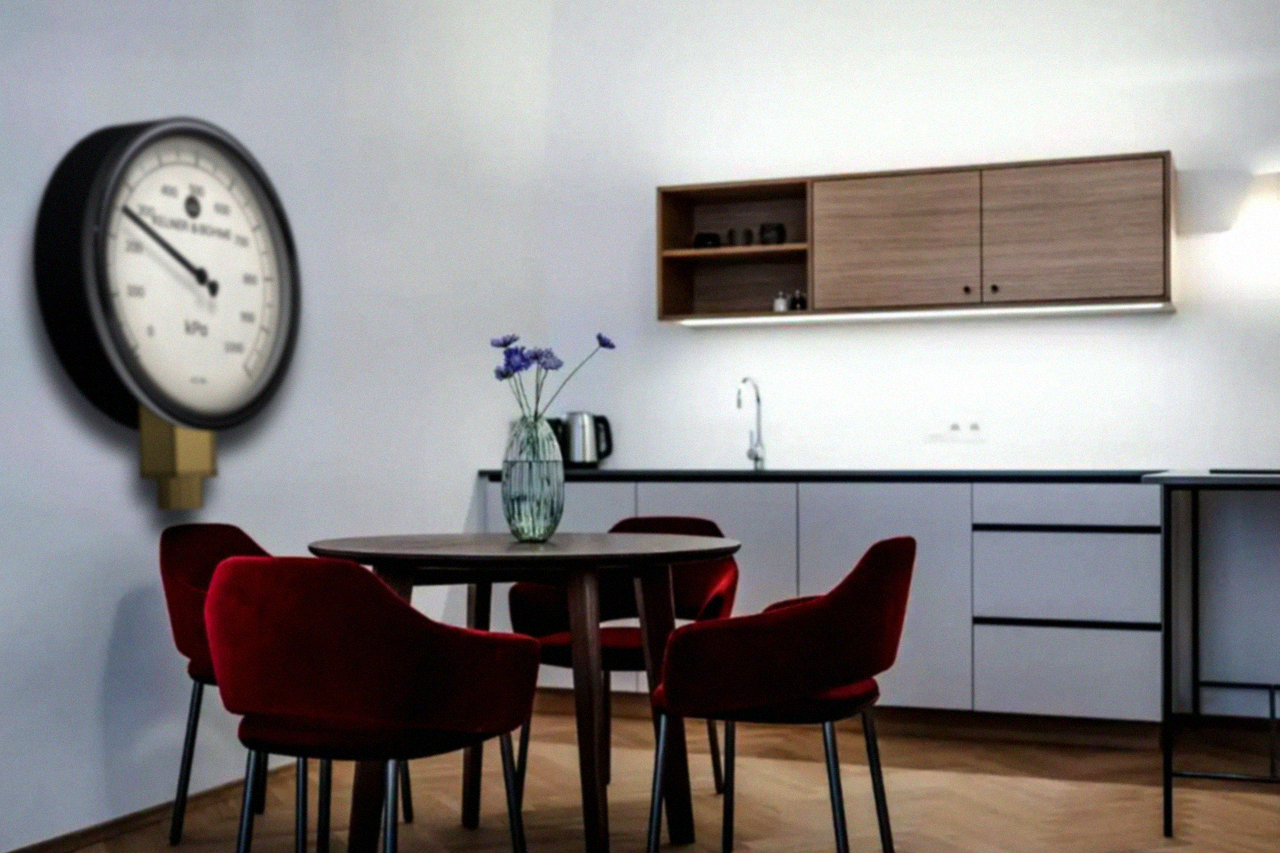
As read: **250** kPa
